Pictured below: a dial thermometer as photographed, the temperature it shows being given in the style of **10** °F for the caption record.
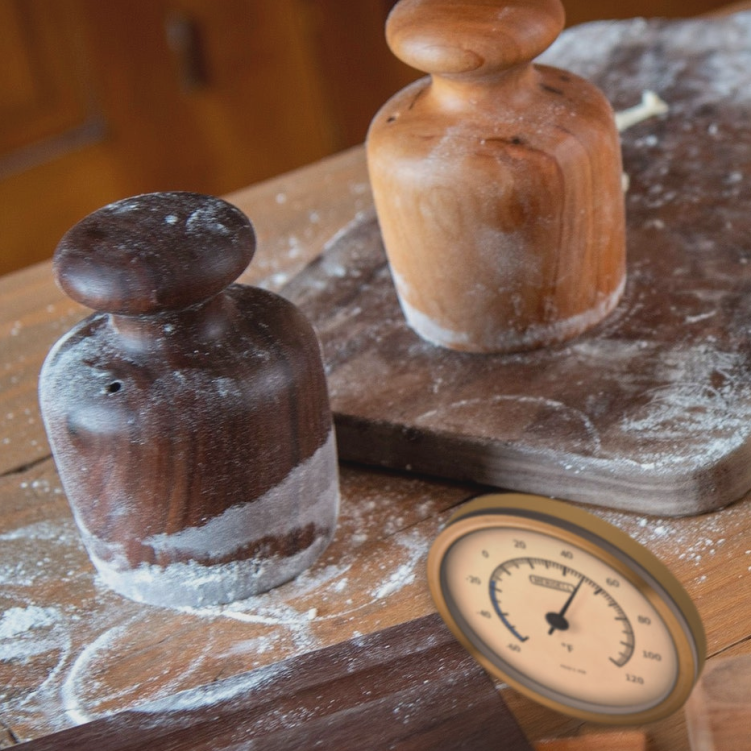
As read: **50** °F
